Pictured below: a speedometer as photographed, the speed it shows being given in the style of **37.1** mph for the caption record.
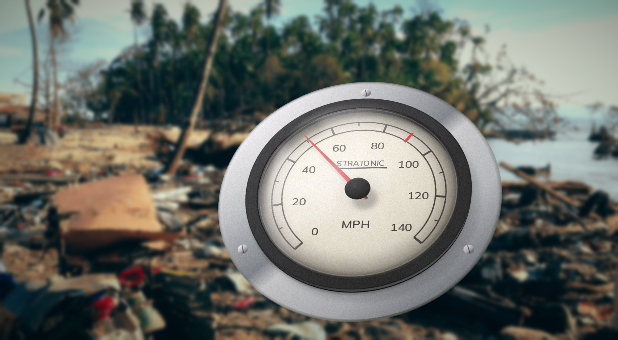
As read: **50** mph
